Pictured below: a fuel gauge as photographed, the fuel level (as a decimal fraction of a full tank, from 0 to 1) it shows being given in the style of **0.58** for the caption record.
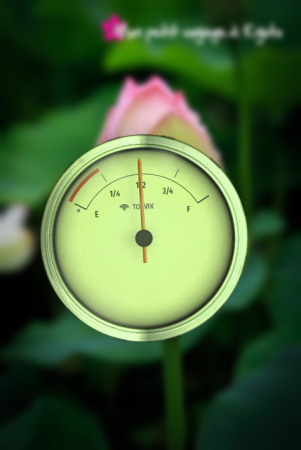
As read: **0.5**
